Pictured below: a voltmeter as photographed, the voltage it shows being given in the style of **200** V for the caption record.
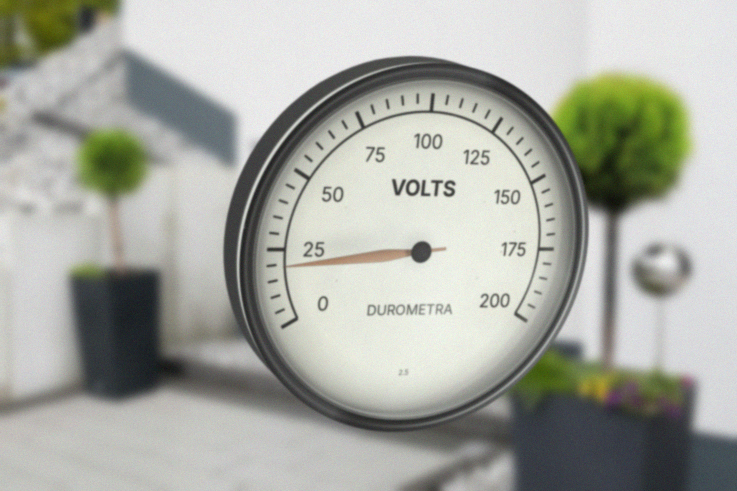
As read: **20** V
